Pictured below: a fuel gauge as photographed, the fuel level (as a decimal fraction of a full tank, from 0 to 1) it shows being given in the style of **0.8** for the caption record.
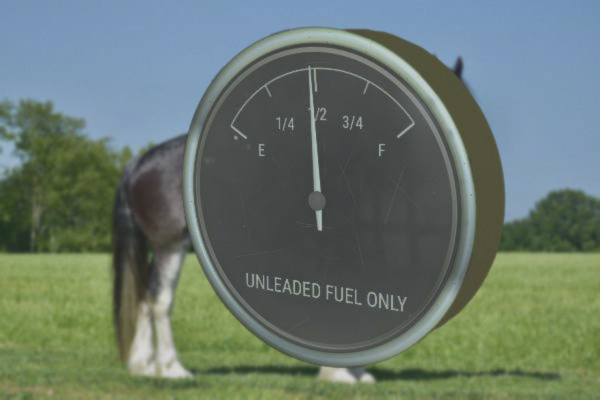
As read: **0.5**
